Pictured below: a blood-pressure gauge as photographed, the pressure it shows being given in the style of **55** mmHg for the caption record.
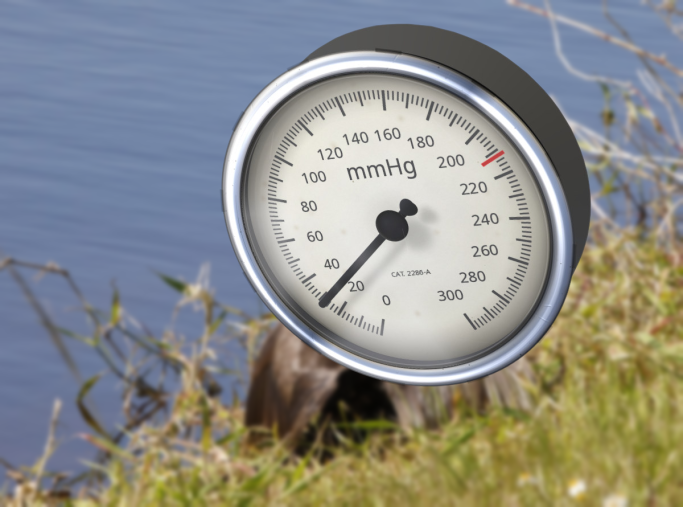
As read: **28** mmHg
